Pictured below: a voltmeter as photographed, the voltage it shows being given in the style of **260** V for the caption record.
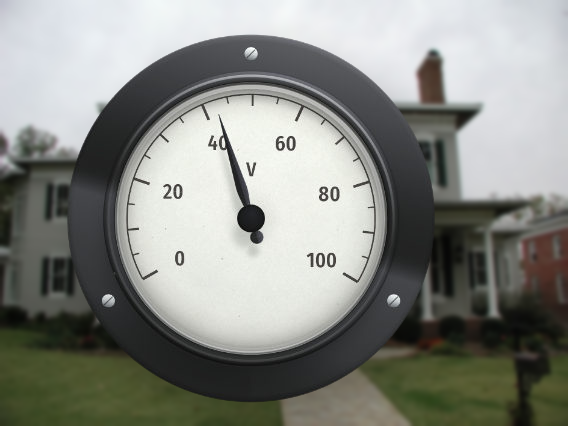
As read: **42.5** V
